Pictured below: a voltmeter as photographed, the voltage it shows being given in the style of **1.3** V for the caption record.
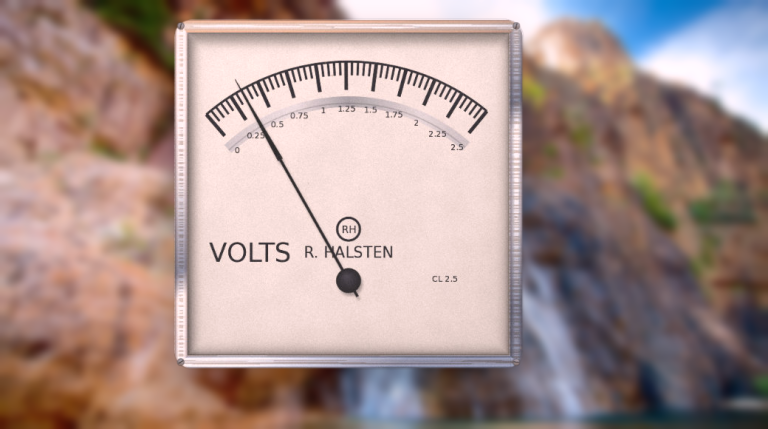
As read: **0.35** V
